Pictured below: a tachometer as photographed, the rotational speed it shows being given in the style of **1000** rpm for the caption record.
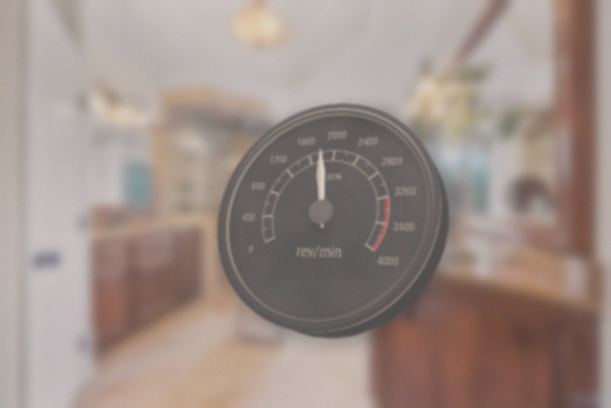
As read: **1800** rpm
